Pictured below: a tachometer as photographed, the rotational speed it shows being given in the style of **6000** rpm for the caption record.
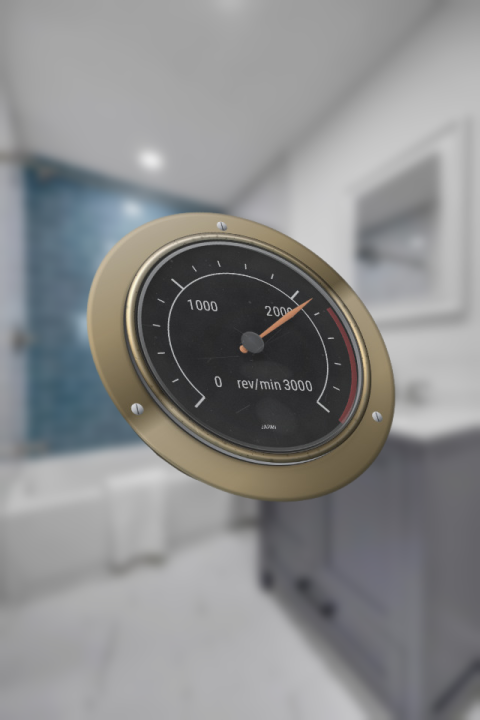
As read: **2100** rpm
